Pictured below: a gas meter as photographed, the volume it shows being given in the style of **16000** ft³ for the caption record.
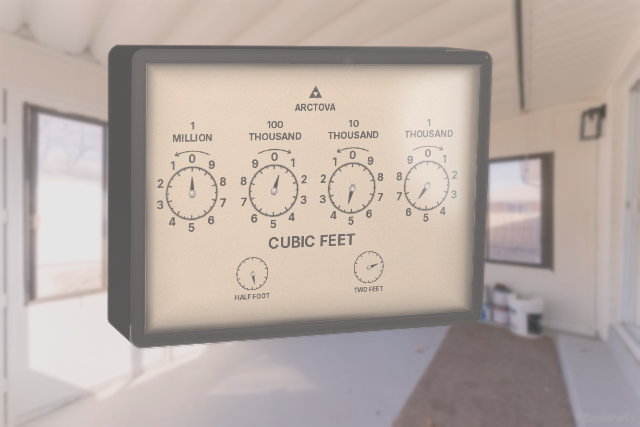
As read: **4600** ft³
